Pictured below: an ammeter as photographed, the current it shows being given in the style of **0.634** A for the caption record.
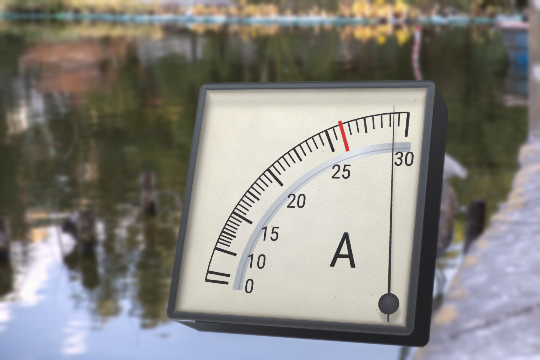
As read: **29.25** A
